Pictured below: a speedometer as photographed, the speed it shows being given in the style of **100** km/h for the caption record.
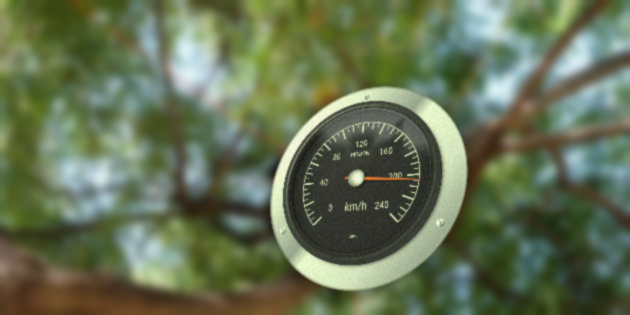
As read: **205** km/h
